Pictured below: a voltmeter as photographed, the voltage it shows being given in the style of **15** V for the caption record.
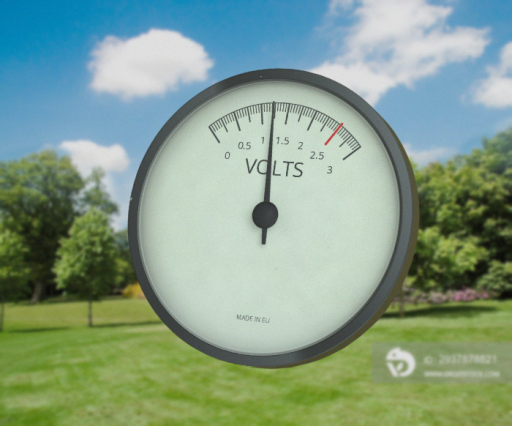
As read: **1.25** V
